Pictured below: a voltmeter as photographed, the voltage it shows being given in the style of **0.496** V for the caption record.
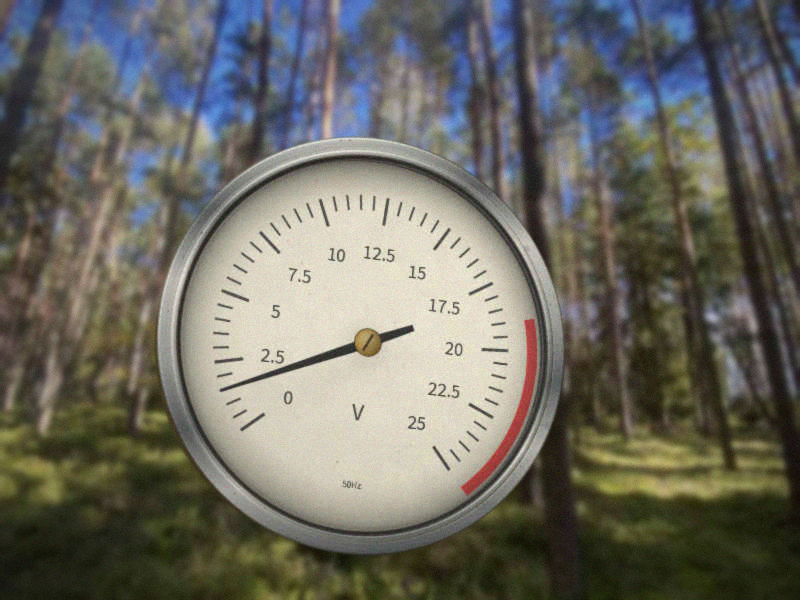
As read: **1.5** V
